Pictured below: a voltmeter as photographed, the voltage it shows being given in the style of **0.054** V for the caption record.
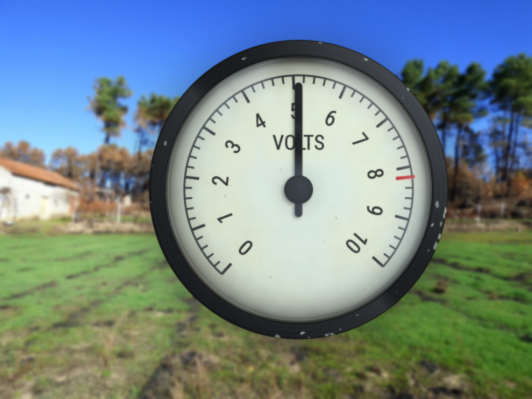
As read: **5.1** V
